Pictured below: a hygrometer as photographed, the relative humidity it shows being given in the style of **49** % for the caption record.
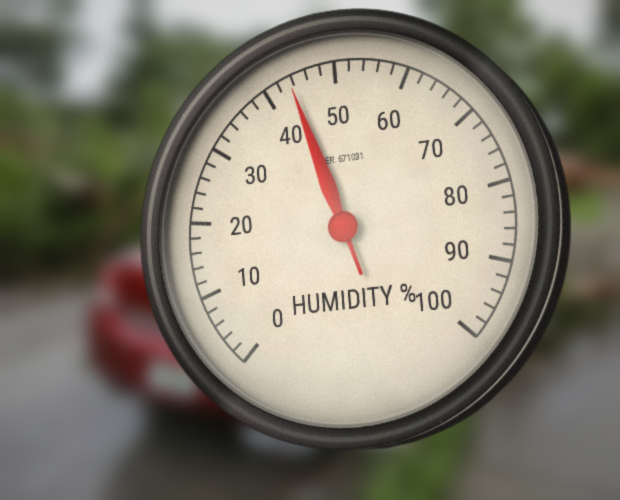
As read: **44** %
